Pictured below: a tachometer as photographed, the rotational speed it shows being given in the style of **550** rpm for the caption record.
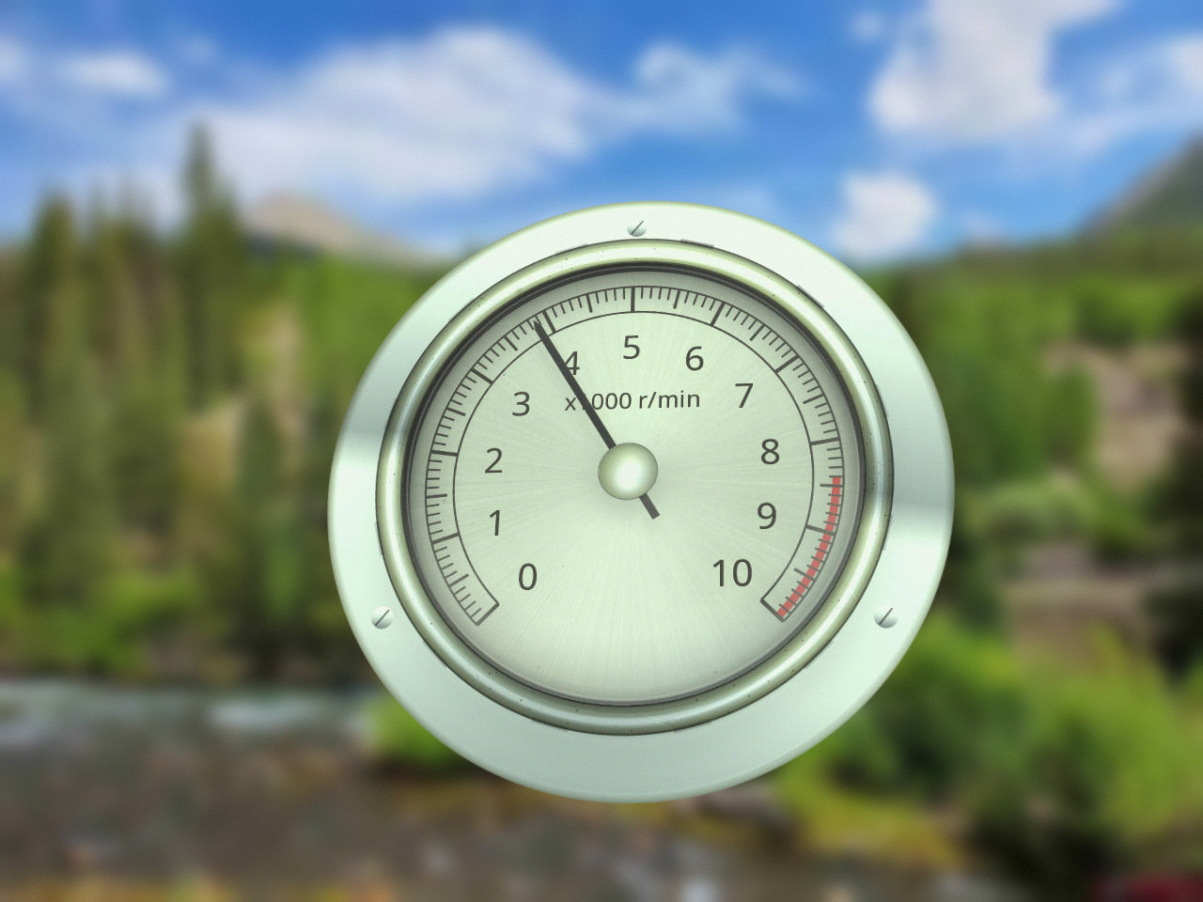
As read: **3850** rpm
